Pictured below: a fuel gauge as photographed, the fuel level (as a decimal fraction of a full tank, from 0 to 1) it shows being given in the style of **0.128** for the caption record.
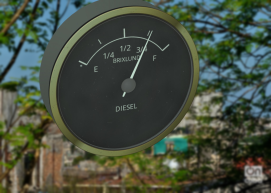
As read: **0.75**
